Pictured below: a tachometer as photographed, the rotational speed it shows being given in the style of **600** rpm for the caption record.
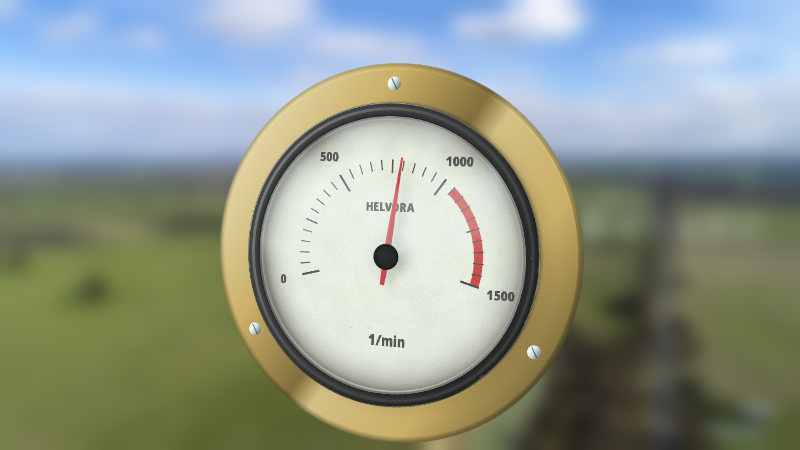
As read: **800** rpm
